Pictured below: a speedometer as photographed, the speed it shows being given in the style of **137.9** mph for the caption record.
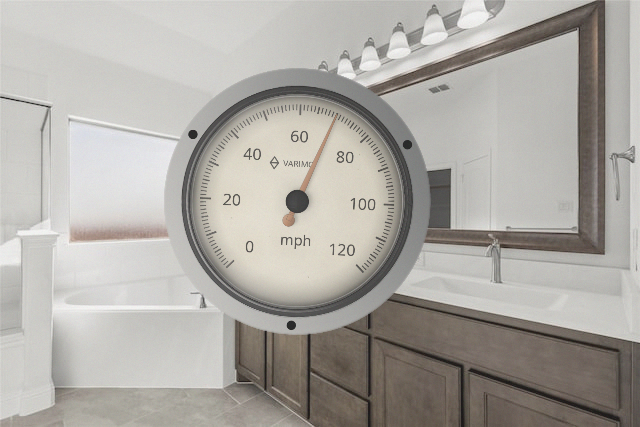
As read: **70** mph
